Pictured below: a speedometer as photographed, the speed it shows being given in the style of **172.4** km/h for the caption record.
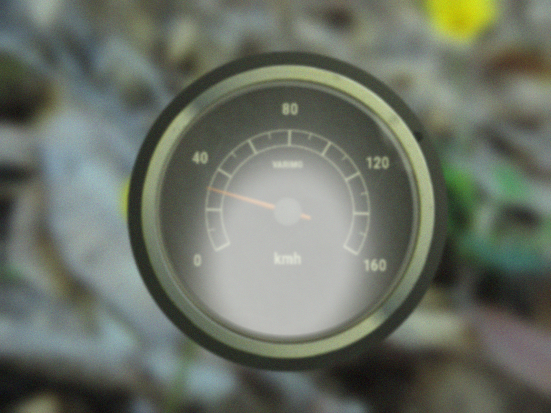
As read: **30** km/h
